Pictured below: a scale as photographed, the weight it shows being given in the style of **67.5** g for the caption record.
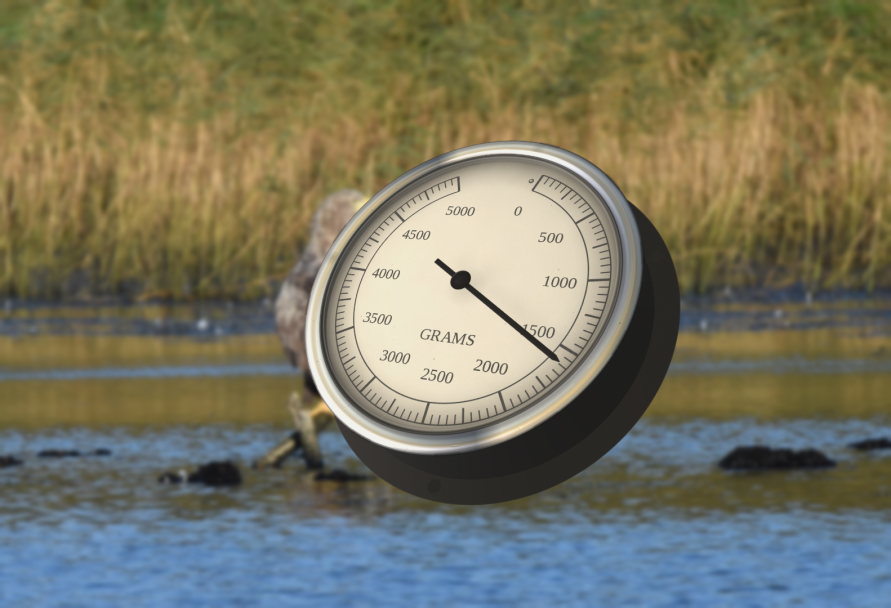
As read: **1600** g
